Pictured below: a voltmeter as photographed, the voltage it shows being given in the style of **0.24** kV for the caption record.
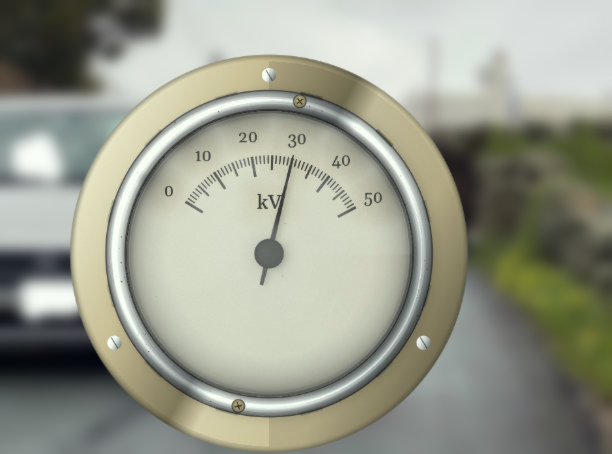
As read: **30** kV
